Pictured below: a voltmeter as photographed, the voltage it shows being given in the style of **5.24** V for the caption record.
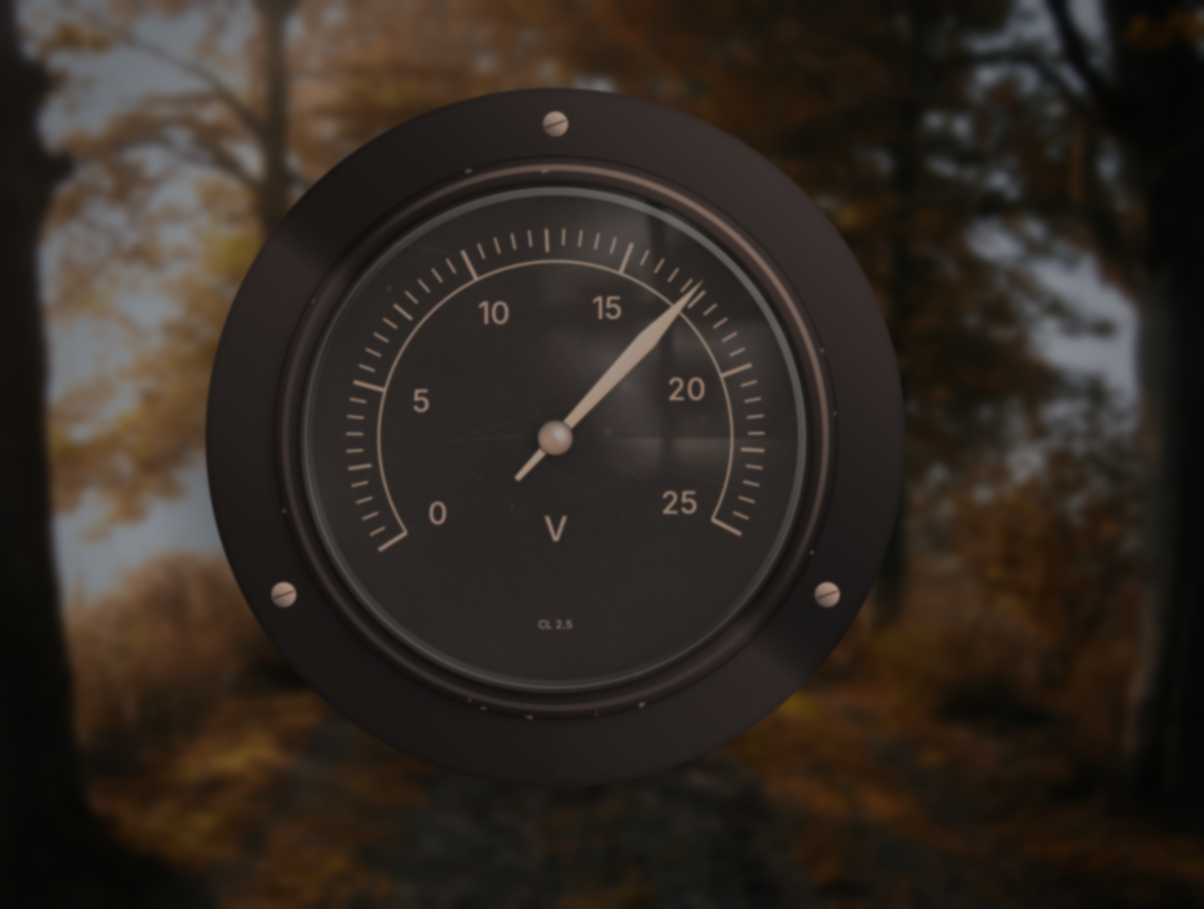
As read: **17.25** V
